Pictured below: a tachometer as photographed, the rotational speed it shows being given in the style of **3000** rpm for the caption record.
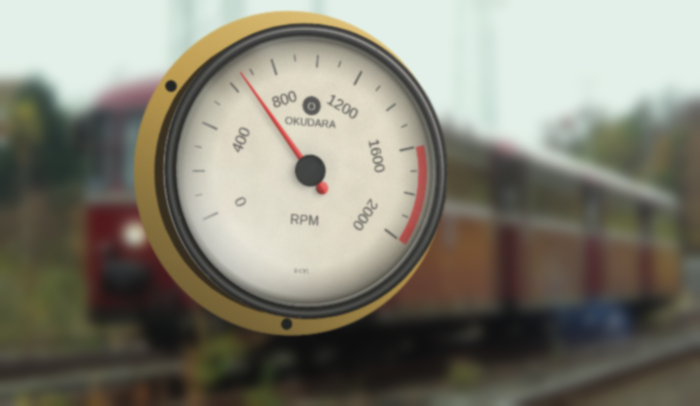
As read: **650** rpm
